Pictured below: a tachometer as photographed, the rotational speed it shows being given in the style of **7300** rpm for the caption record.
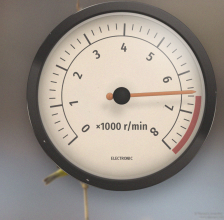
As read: **6500** rpm
